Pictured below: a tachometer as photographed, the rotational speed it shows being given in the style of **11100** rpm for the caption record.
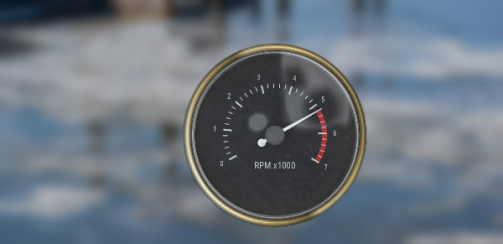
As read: **5200** rpm
